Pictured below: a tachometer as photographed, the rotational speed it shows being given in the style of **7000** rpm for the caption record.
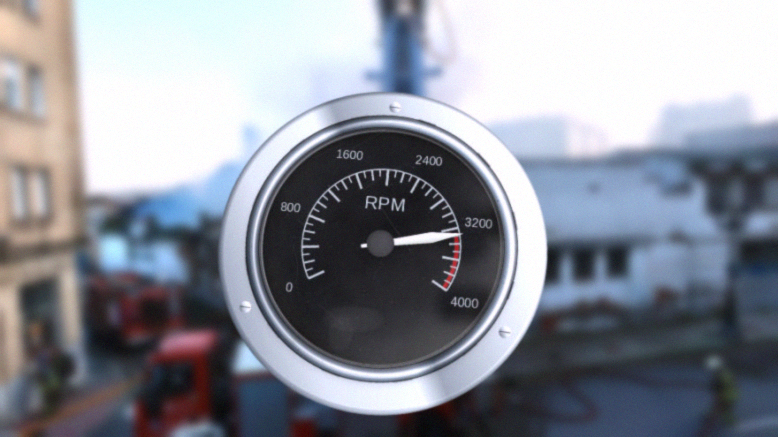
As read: **3300** rpm
